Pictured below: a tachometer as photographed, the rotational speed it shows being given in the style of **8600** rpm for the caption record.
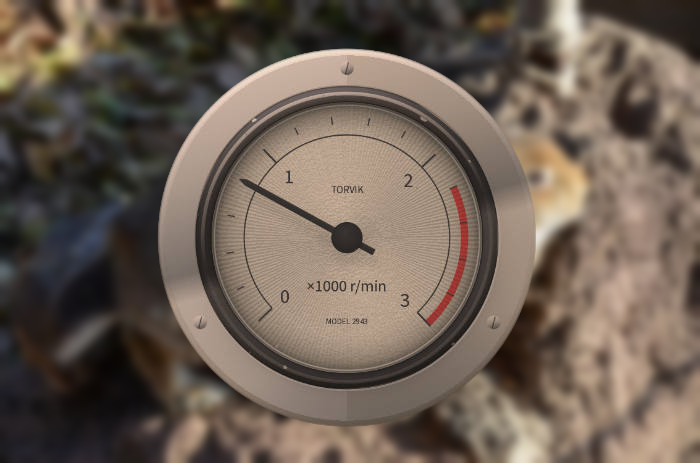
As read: **800** rpm
